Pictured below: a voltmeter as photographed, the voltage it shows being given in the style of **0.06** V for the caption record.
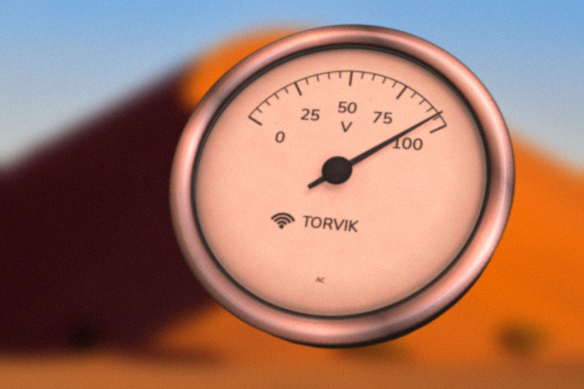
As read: **95** V
